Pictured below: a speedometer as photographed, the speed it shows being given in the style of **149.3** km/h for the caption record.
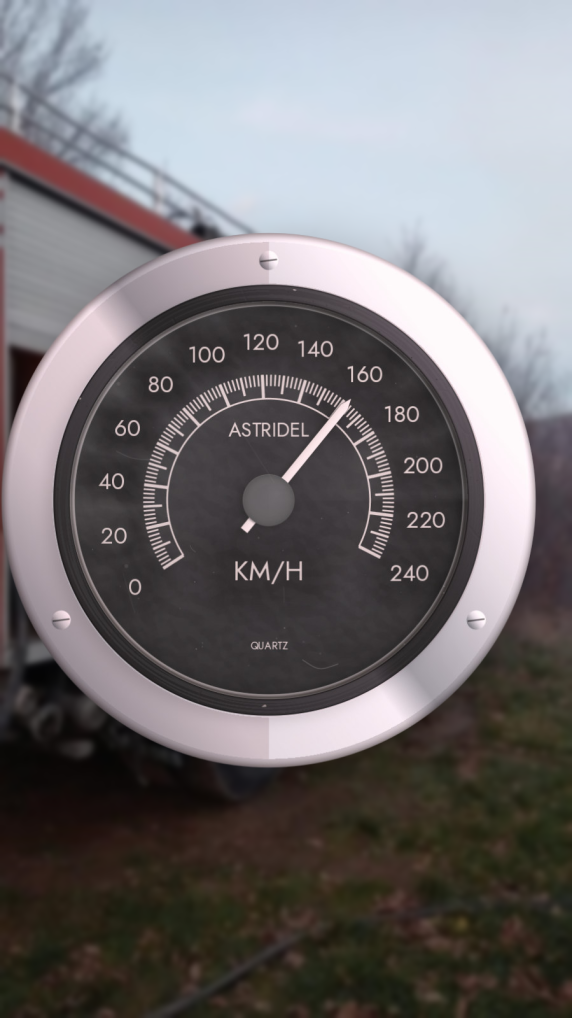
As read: **162** km/h
